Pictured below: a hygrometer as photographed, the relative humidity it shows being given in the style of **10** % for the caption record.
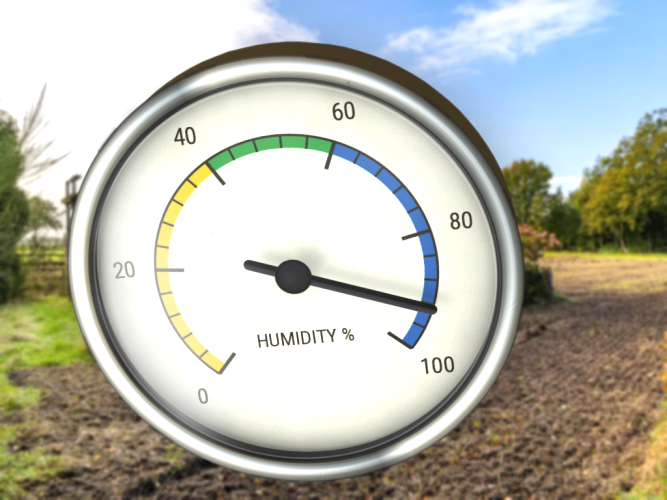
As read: **92** %
